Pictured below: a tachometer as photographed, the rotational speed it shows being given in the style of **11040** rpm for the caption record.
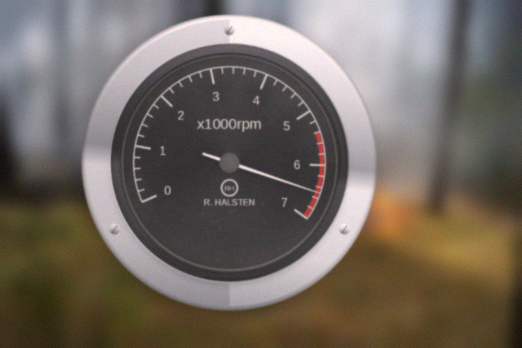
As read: **6500** rpm
